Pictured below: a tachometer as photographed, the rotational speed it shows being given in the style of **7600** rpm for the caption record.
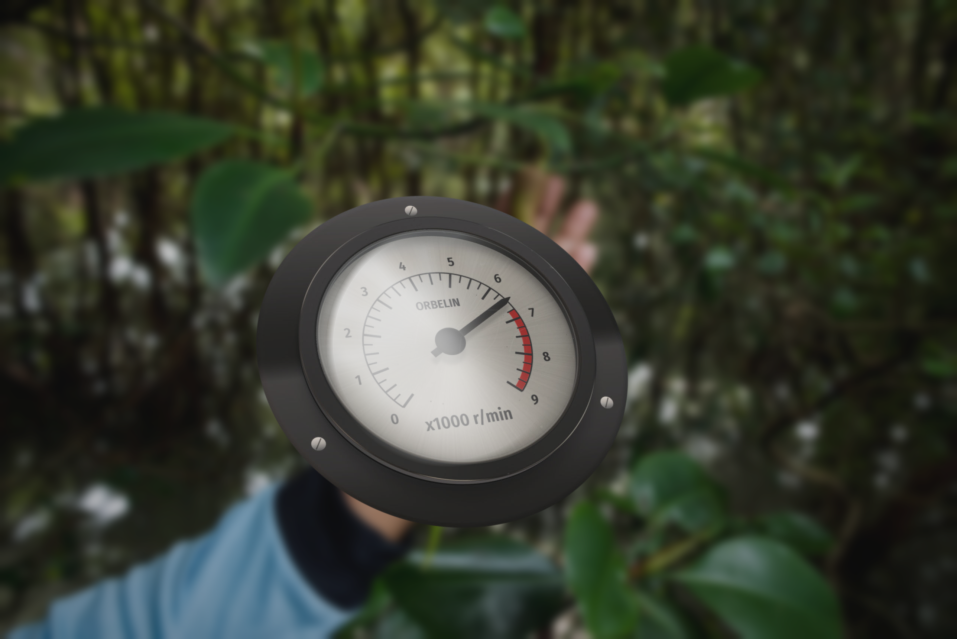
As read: **6500** rpm
